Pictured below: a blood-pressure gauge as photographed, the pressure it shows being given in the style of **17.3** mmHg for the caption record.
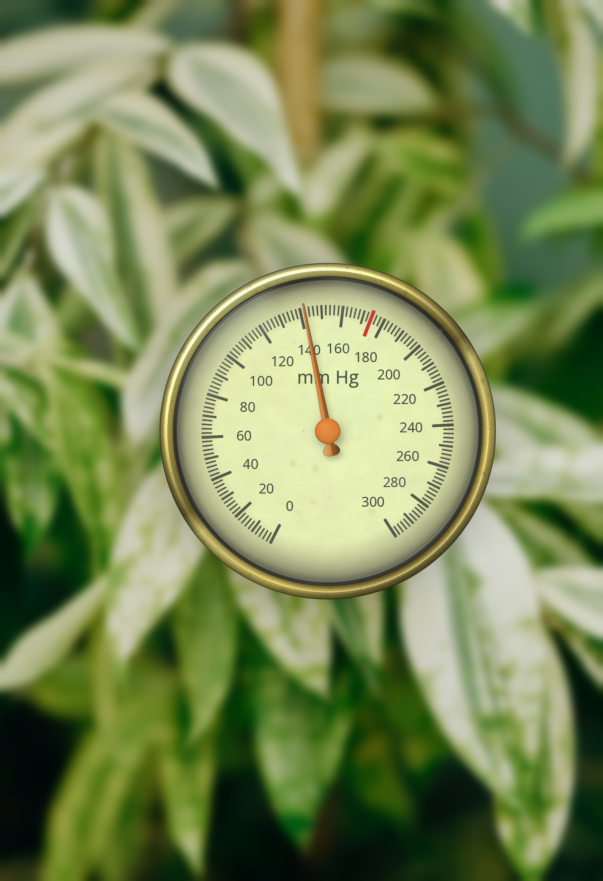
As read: **142** mmHg
